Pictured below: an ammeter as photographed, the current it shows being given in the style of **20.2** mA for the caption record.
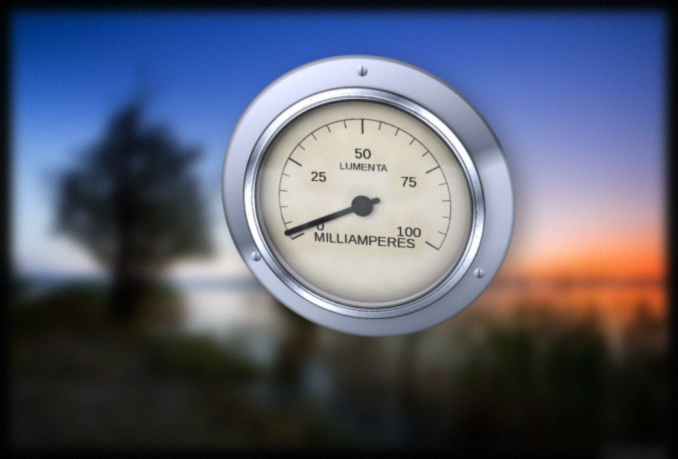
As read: **2.5** mA
